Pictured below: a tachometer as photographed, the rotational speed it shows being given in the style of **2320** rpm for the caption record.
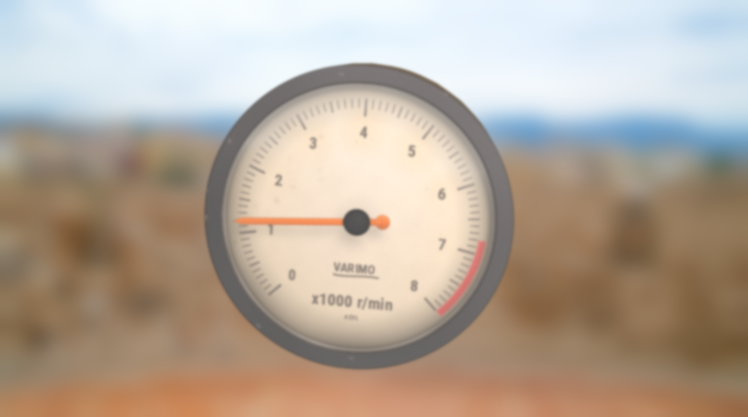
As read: **1200** rpm
